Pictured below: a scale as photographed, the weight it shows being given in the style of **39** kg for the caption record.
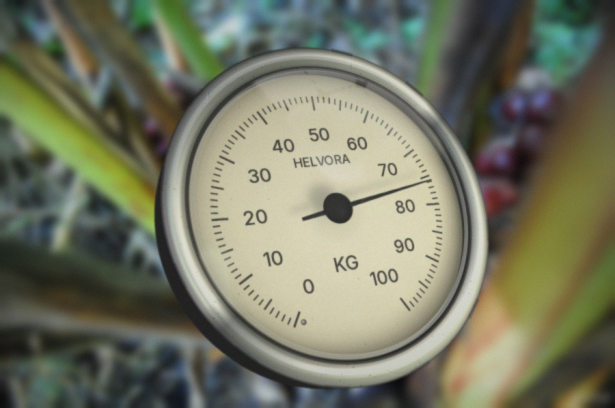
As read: **76** kg
